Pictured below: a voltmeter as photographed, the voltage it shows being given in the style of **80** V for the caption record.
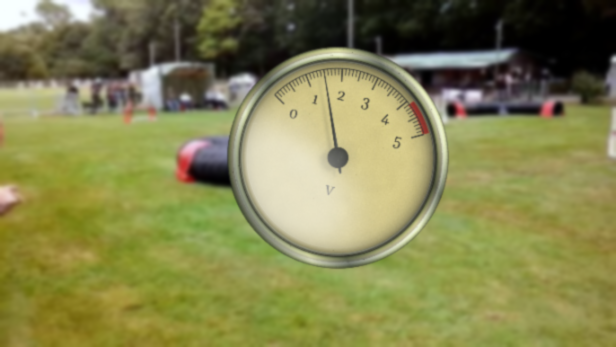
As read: **1.5** V
